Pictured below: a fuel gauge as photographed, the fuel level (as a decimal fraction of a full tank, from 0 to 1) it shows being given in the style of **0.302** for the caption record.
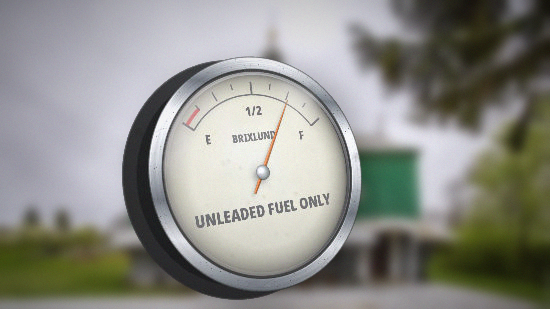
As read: **0.75**
